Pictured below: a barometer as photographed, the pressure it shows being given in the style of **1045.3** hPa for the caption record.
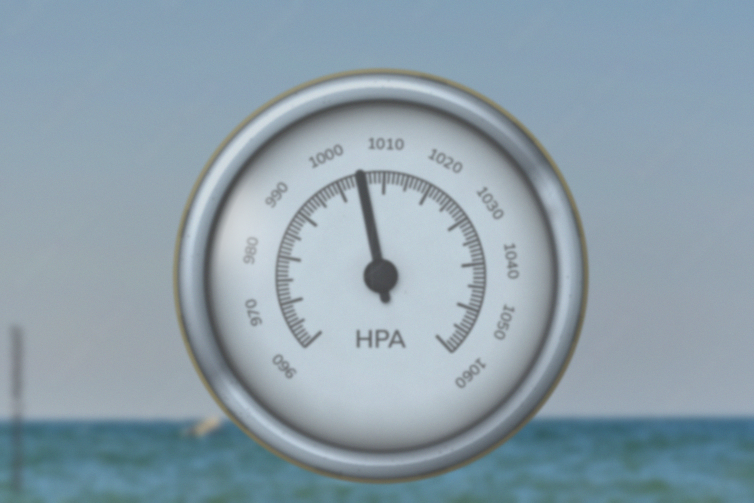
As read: **1005** hPa
